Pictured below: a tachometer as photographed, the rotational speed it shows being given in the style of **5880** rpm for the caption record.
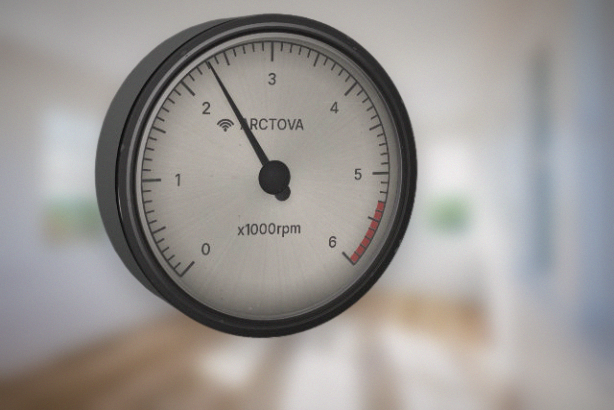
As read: **2300** rpm
